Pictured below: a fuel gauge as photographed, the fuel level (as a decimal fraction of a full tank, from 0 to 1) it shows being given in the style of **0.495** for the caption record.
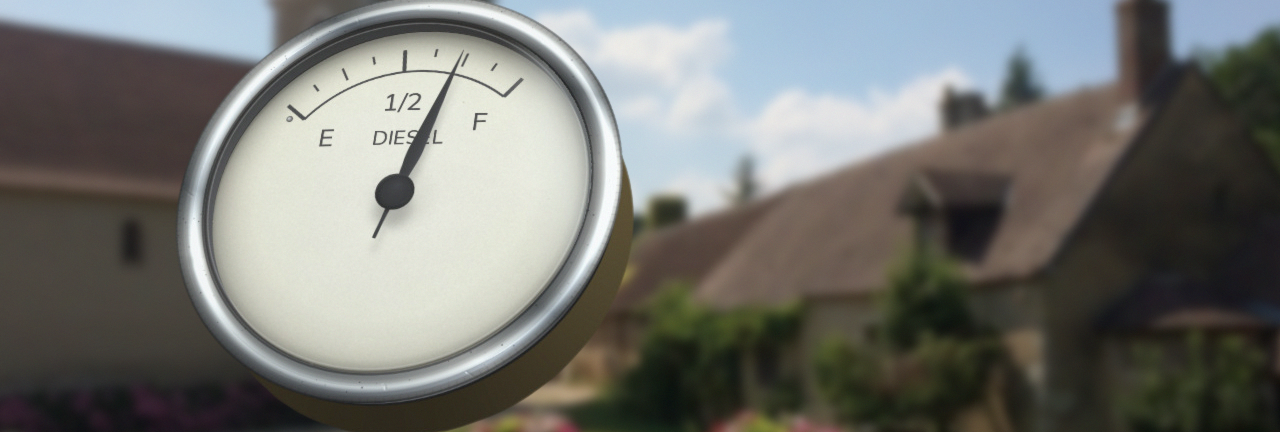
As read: **0.75**
